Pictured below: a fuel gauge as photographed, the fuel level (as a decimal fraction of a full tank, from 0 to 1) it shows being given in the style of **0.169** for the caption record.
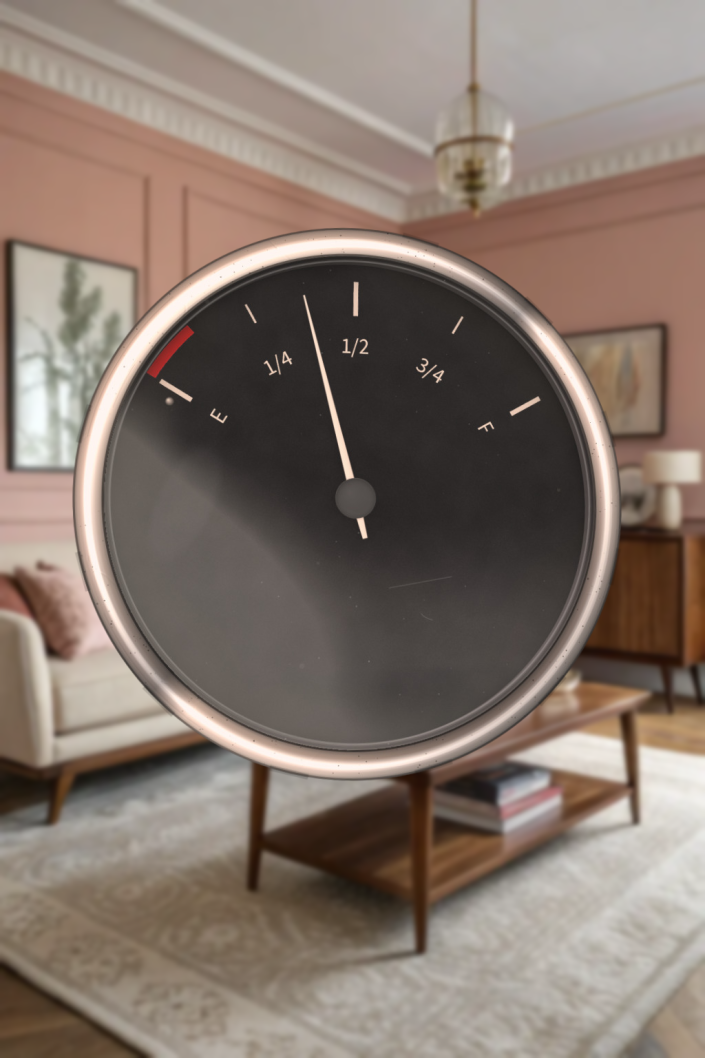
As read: **0.375**
